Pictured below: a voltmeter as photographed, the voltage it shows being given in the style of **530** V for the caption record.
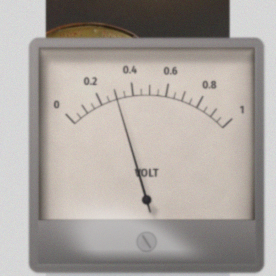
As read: **0.3** V
